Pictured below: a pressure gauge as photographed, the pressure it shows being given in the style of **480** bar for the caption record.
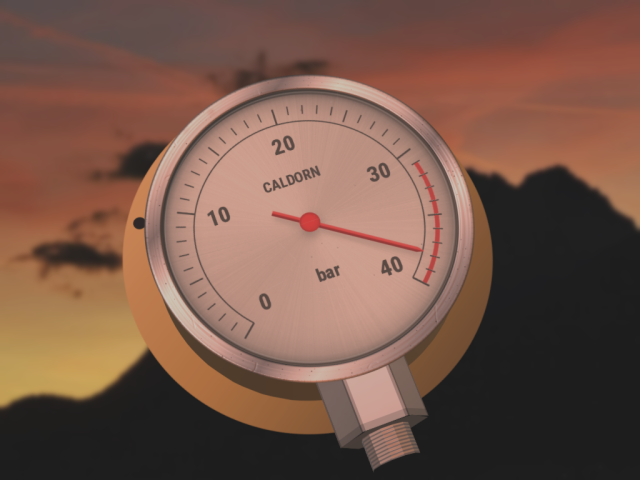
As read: **38** bar
